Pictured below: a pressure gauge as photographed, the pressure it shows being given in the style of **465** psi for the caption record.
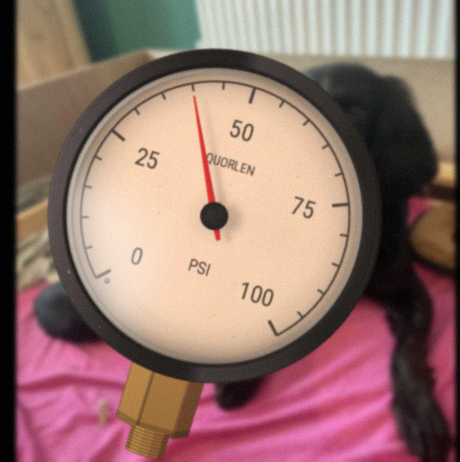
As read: **40** psi
